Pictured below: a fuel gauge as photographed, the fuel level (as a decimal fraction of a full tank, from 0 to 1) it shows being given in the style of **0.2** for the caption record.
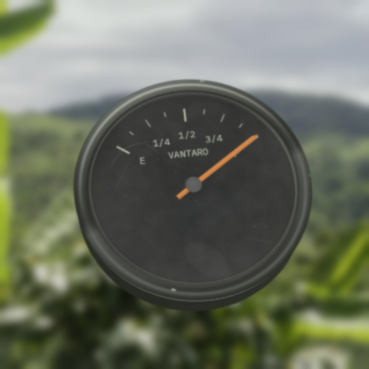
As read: **1**
